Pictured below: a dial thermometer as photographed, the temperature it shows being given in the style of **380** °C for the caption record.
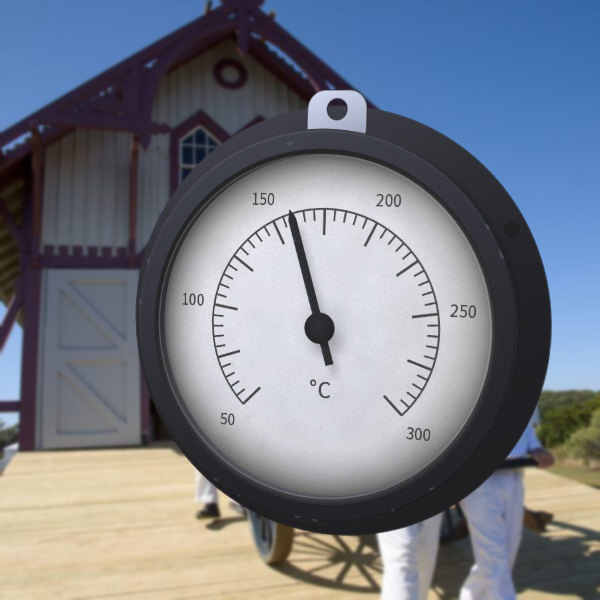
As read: **160** °C
